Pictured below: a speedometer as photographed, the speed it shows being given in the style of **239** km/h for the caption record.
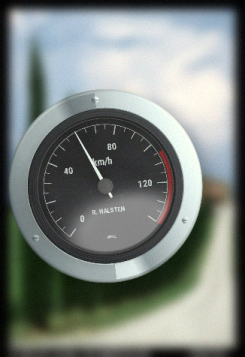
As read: **60** km/h
